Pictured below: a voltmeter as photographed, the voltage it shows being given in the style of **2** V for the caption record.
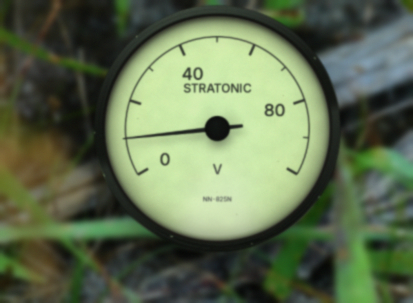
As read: **10** V
